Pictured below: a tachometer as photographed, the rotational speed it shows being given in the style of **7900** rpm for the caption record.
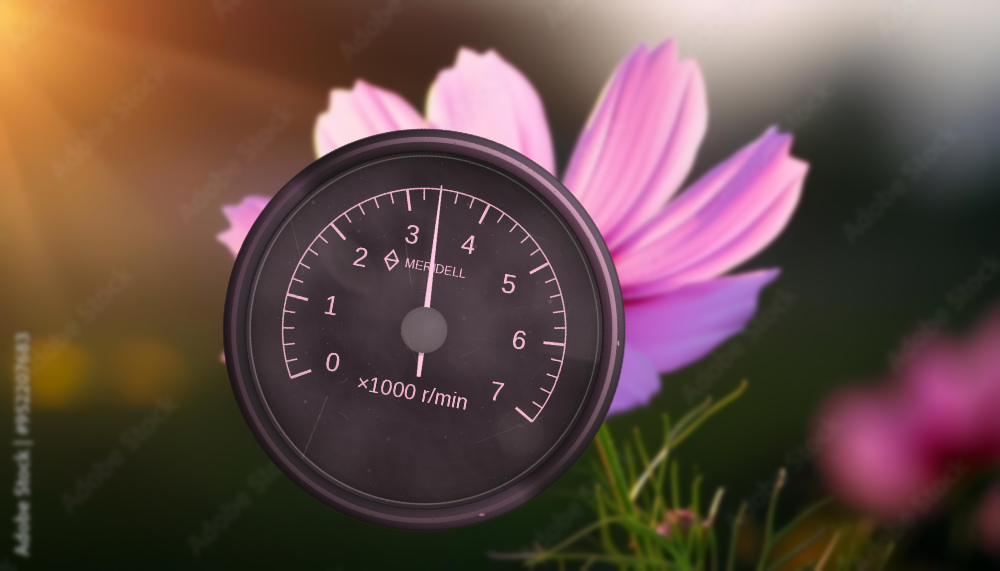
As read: **3400** rpm
